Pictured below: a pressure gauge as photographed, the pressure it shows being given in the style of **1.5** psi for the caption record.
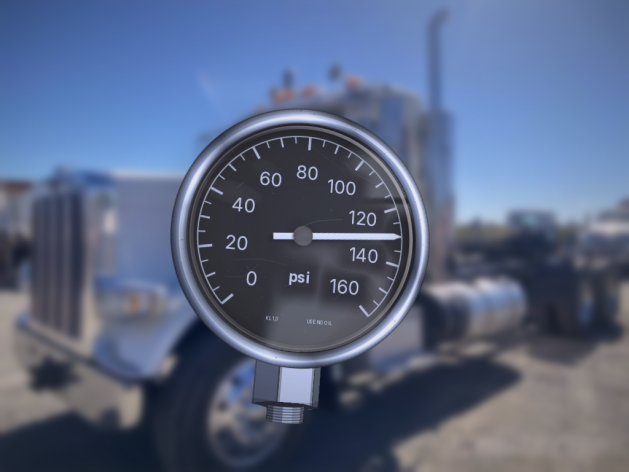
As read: **130** psi
